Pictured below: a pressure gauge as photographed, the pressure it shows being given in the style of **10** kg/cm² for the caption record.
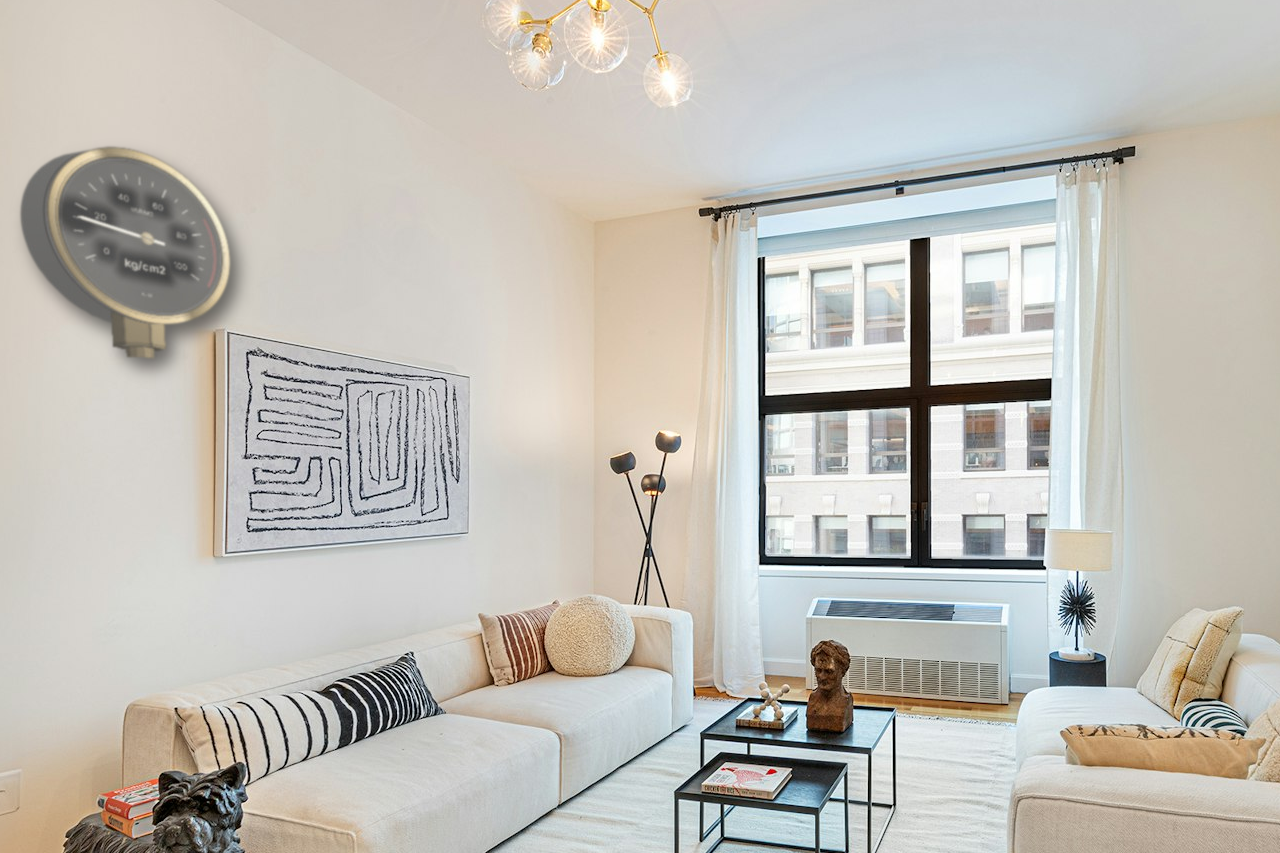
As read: **15** kg/cm²
